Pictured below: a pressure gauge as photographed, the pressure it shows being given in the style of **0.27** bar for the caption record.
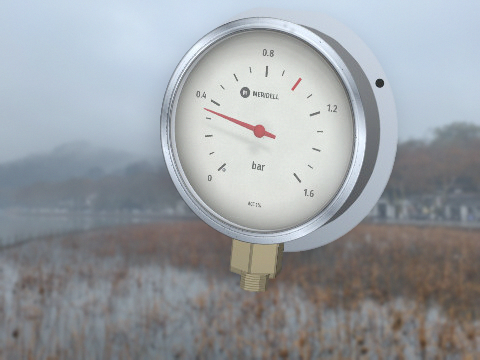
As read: **0.35** bar
